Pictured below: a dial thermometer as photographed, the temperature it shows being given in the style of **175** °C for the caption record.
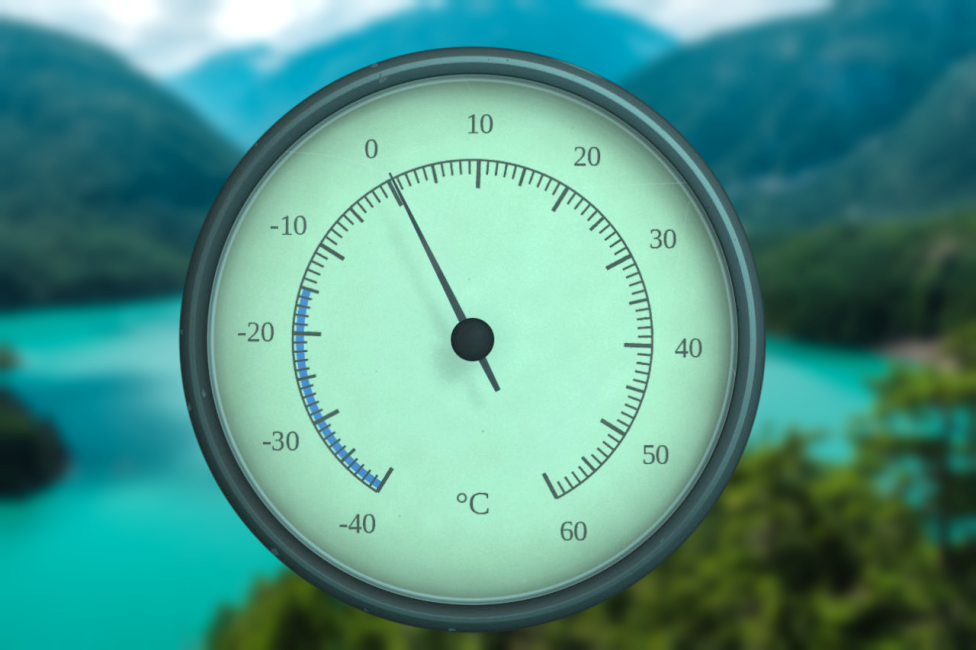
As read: **0.5** °C
